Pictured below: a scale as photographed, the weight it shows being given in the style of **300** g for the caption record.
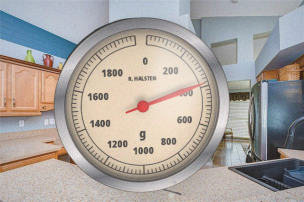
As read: **380** g
